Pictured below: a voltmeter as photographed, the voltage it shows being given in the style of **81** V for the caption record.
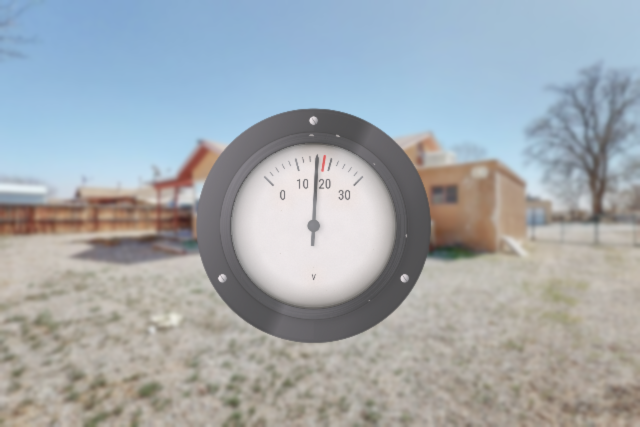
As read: **16** V
